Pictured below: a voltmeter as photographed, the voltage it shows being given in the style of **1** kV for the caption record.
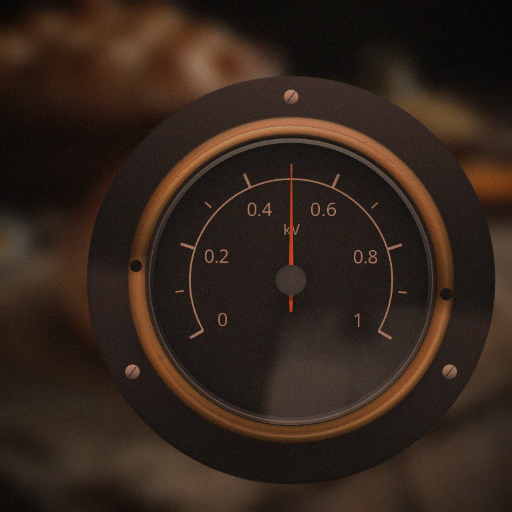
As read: **0.5** kV
